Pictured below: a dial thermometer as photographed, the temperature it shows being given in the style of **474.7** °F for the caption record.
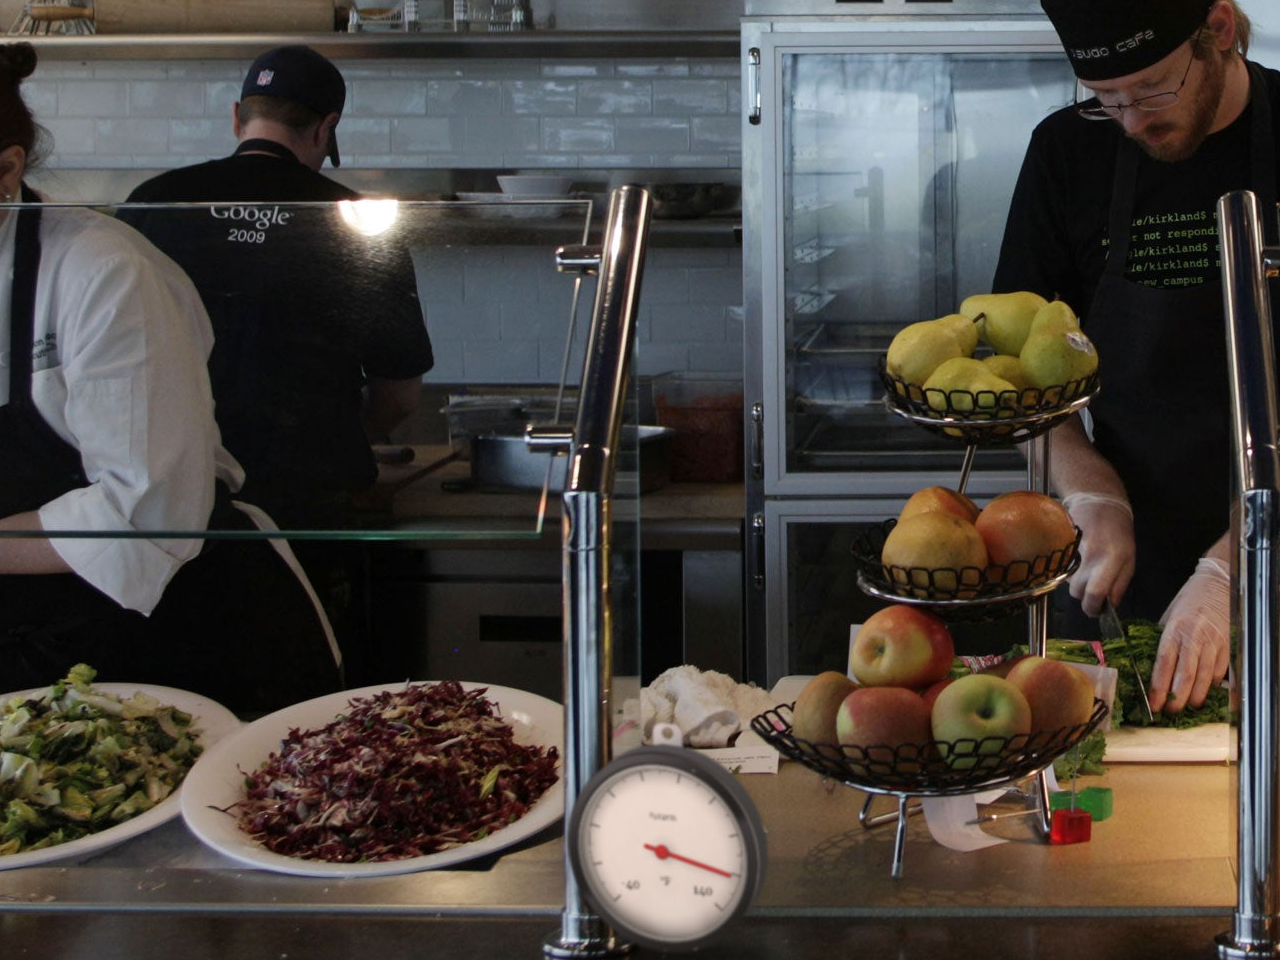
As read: **120** °F
